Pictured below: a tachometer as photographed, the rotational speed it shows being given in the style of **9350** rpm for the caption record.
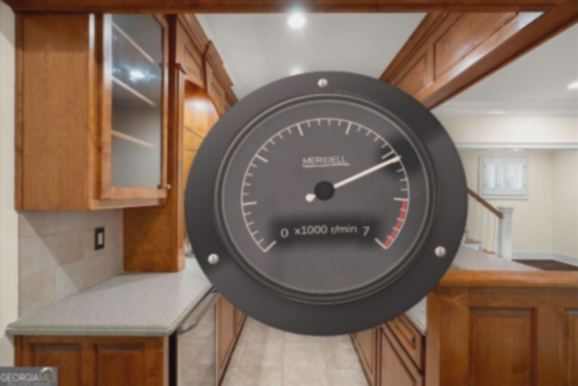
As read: **5200** rpm
